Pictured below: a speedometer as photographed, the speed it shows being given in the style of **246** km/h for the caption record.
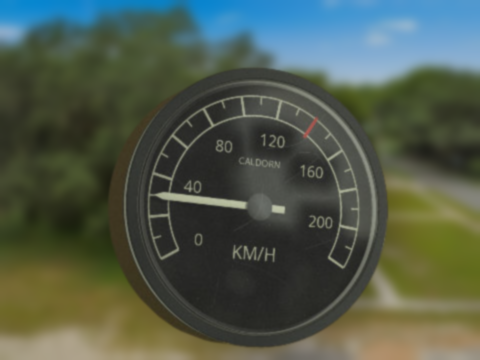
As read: **30** km/h
